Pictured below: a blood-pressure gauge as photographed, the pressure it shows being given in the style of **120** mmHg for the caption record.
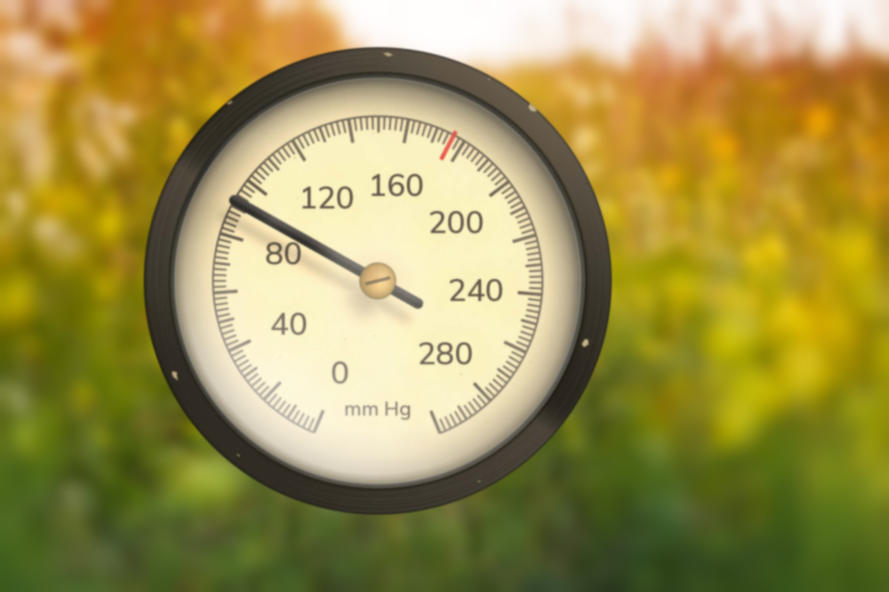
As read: **92** mmHg
